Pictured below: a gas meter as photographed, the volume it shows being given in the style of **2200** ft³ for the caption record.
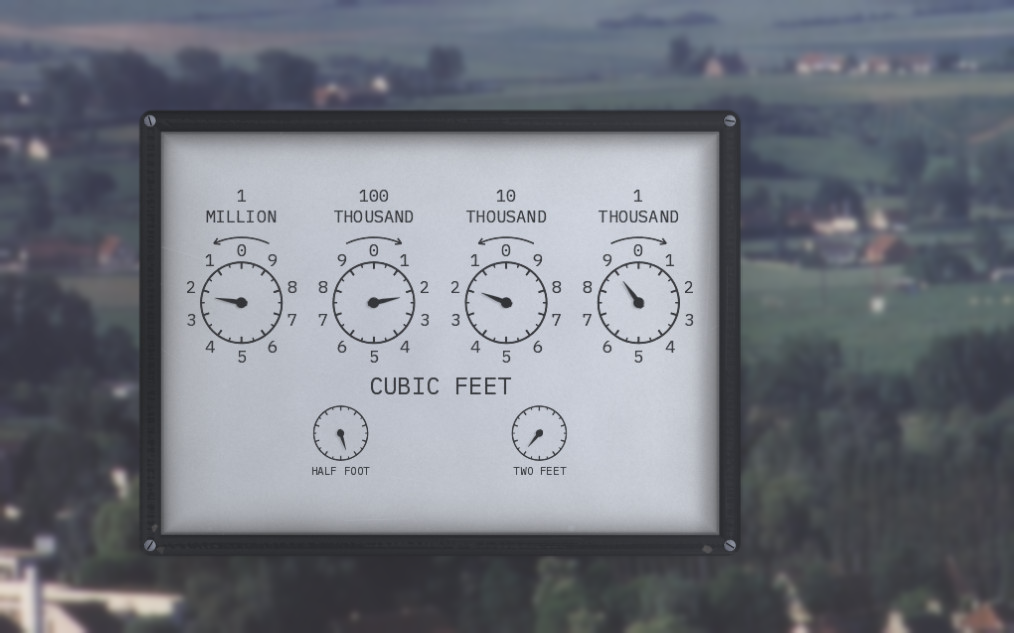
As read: **221900** ft³
